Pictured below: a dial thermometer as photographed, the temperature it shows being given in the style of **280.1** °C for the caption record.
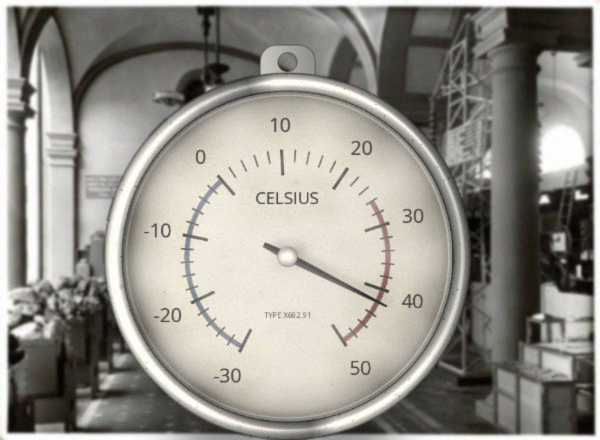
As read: **42** °C
